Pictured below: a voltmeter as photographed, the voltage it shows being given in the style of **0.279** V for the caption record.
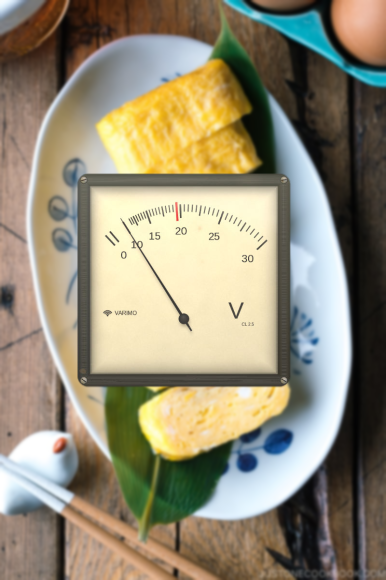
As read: **10** V
